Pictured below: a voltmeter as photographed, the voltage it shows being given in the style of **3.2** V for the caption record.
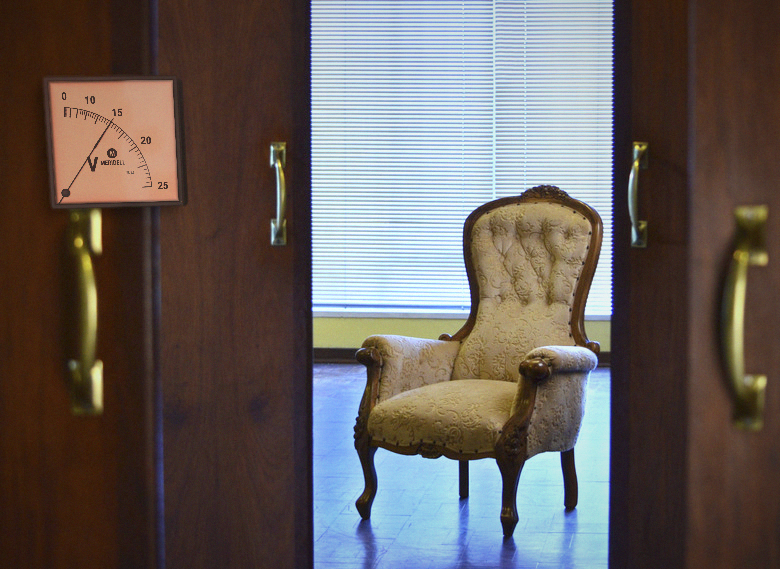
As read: **15** V
